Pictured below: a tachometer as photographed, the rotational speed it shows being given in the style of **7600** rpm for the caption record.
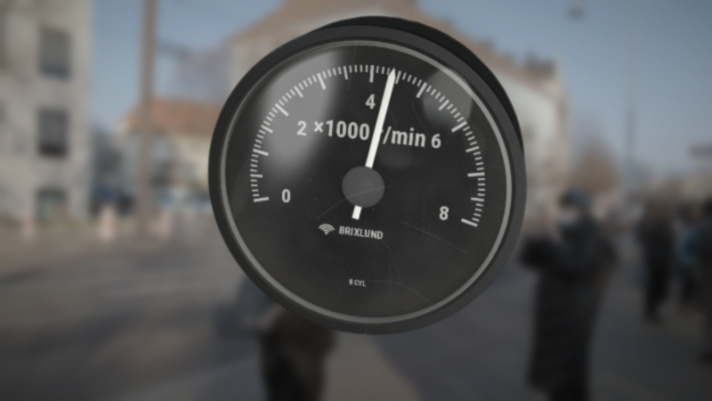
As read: **4400** rpm
